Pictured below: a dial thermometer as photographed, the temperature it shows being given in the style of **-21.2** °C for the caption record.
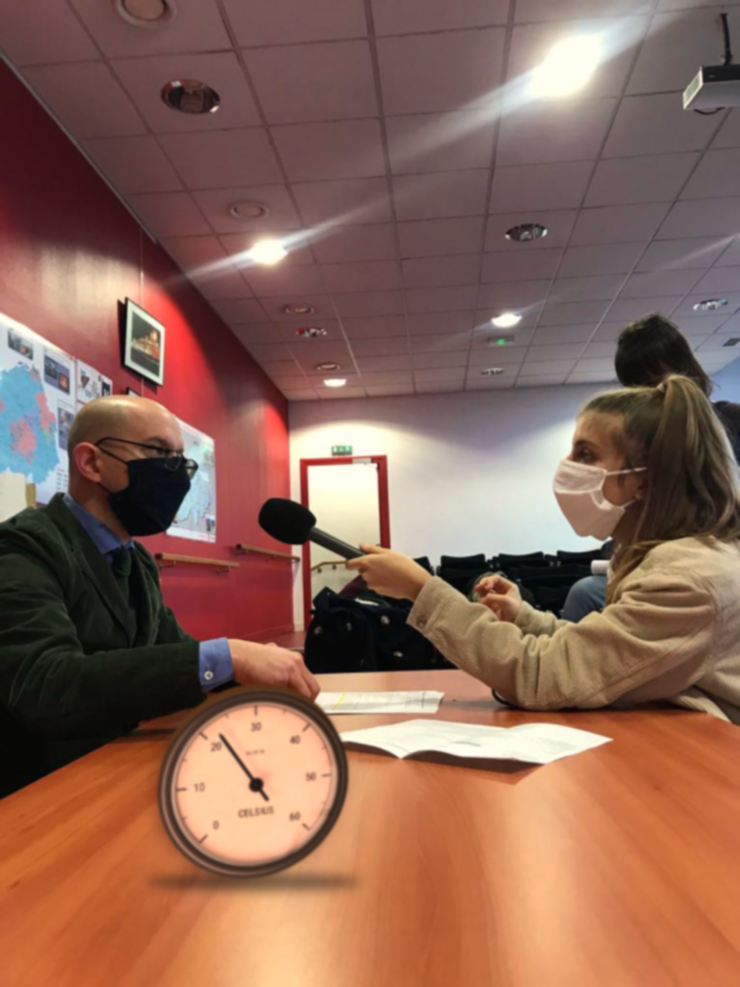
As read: **22.5** °C
